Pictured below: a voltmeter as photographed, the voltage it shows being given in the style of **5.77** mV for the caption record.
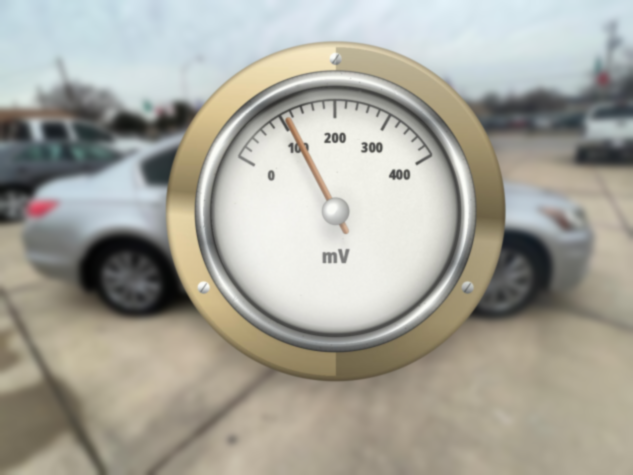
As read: **110** mV
